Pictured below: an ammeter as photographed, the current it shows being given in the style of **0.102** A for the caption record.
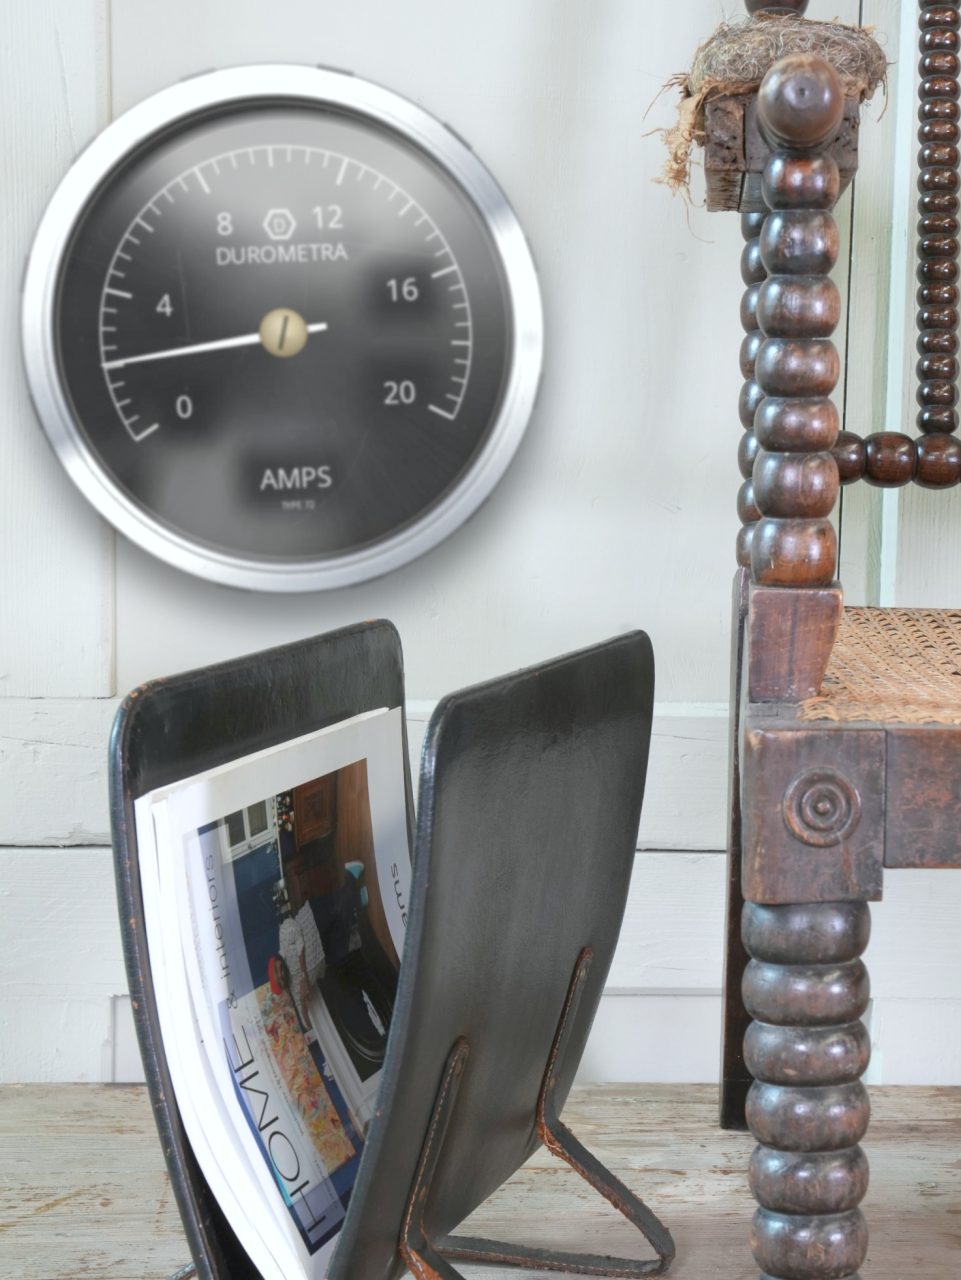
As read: **2** A
